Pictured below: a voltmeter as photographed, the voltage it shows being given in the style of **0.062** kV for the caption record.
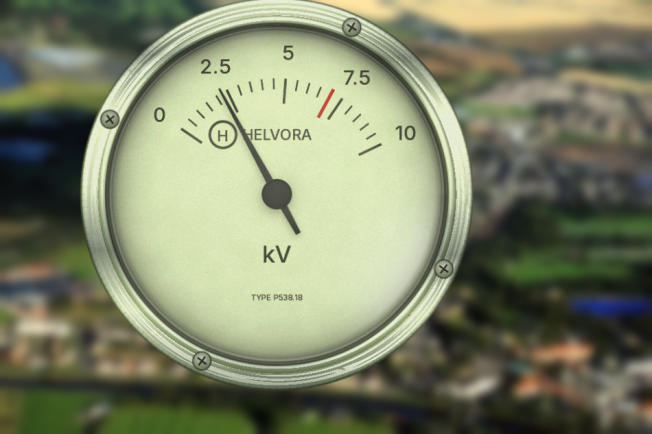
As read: **2.25** kV
